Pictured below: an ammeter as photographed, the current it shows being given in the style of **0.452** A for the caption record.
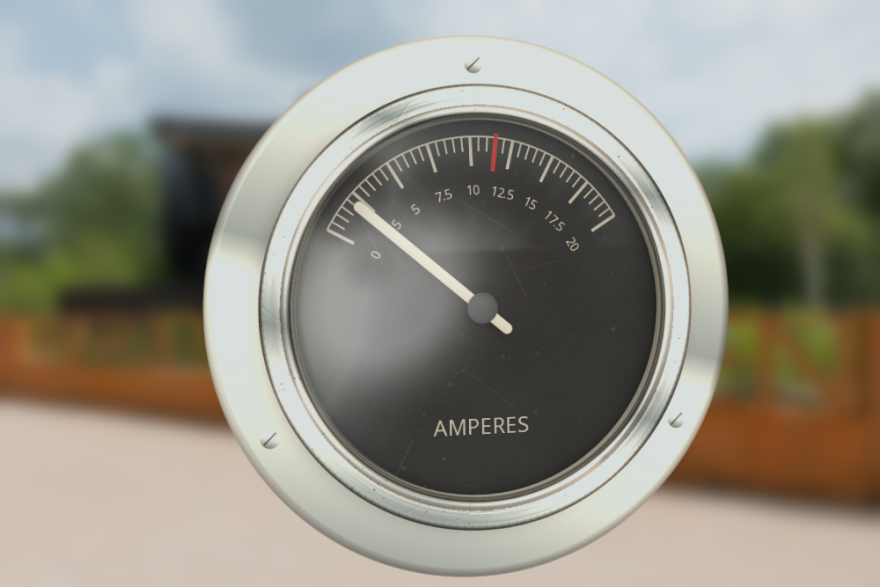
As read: **2** A
